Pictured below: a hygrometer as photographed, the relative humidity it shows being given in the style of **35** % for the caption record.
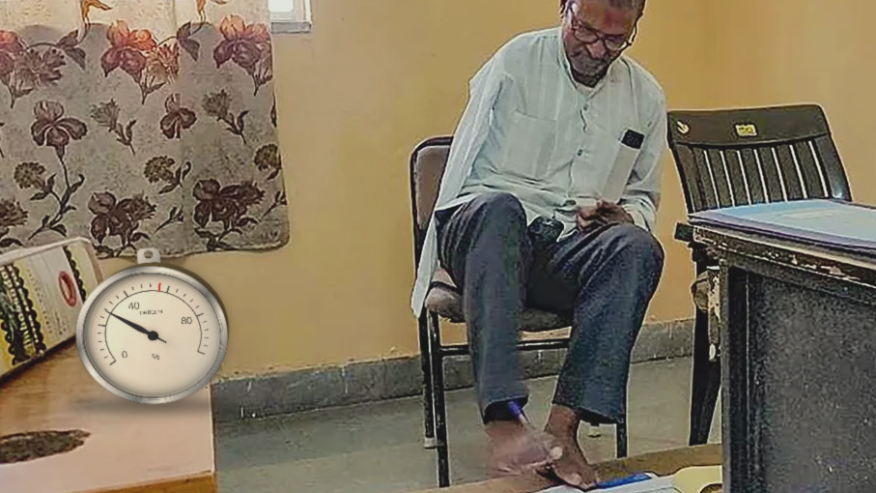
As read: **28** %
